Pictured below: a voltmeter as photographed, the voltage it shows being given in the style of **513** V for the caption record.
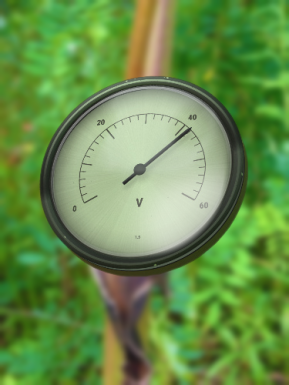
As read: **42** V
